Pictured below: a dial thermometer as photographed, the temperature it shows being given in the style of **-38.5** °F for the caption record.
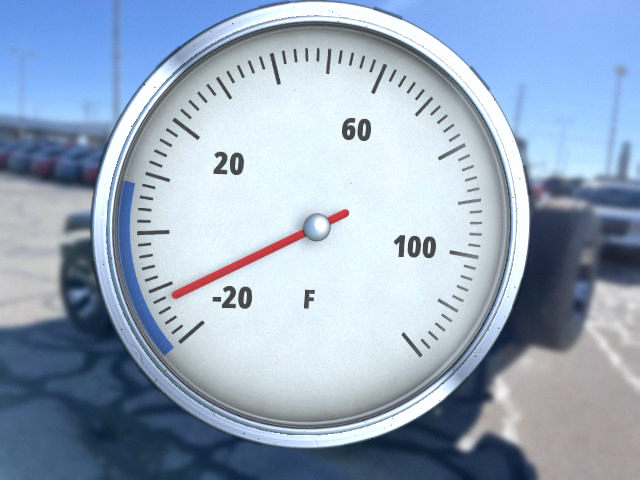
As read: **-12** °F
